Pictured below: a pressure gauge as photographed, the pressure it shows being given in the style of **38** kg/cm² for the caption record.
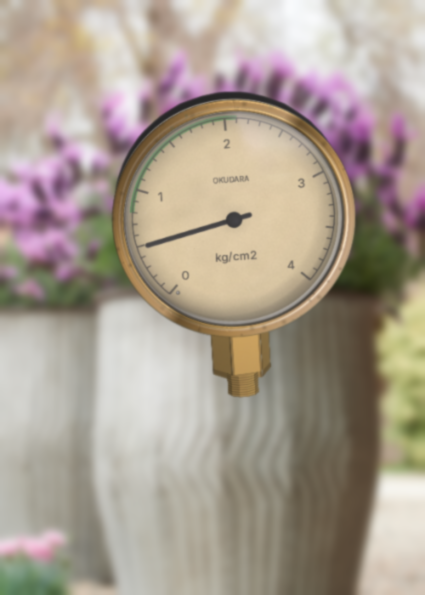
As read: **0.5** kg/cm²
